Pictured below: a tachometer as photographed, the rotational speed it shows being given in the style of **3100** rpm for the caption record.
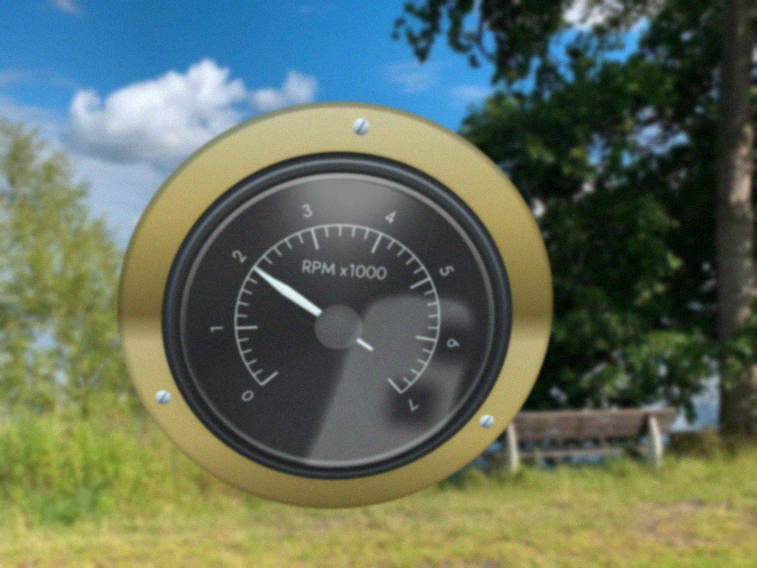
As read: **2000** rpm
